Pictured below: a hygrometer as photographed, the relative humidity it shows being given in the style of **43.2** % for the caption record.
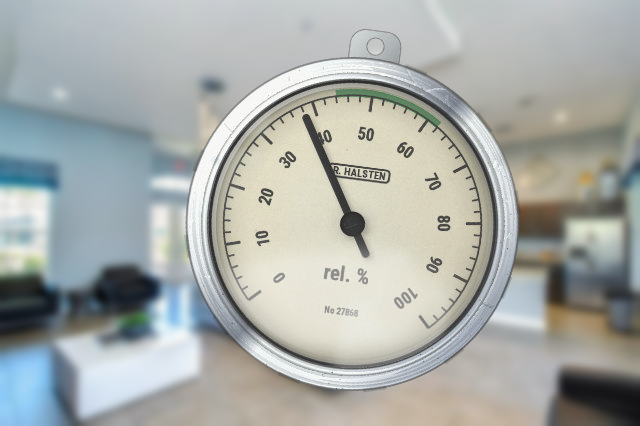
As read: **38** %
